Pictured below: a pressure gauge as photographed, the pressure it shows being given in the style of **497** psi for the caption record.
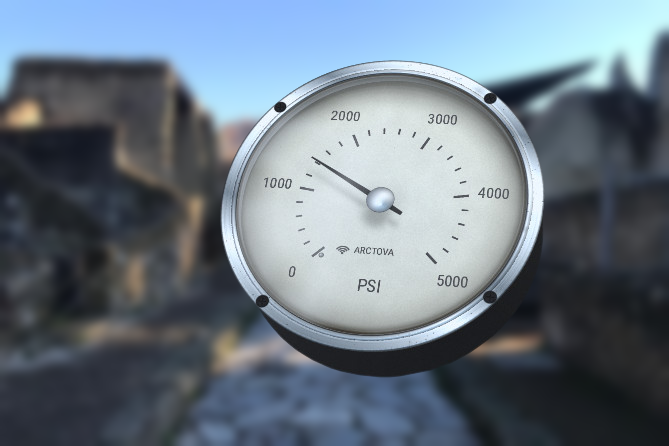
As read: **1400** psi
